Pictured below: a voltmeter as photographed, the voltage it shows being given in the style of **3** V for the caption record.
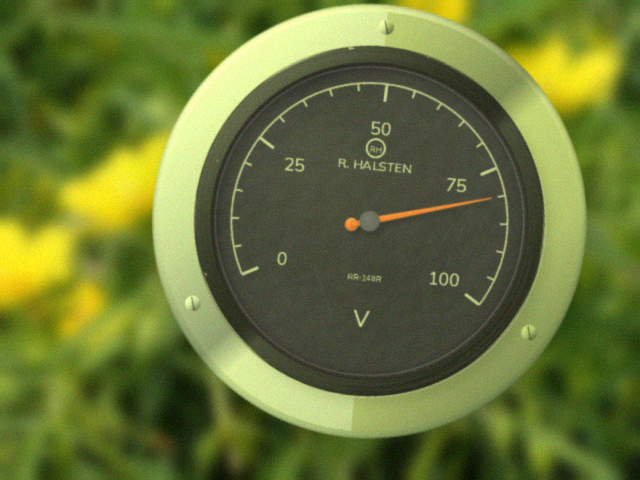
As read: **80** V
